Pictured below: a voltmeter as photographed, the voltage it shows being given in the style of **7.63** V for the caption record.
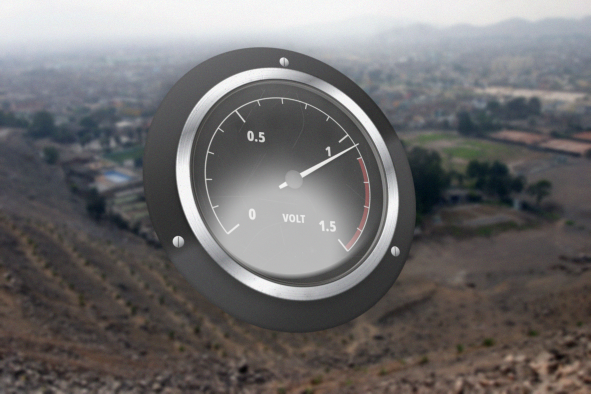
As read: **1.05** V
